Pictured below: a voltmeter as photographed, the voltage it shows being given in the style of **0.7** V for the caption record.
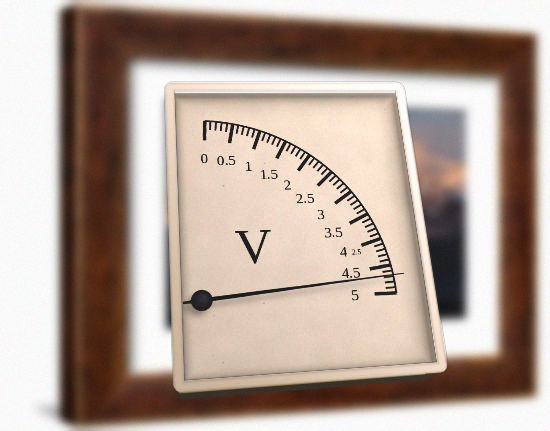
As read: **4.7** V
